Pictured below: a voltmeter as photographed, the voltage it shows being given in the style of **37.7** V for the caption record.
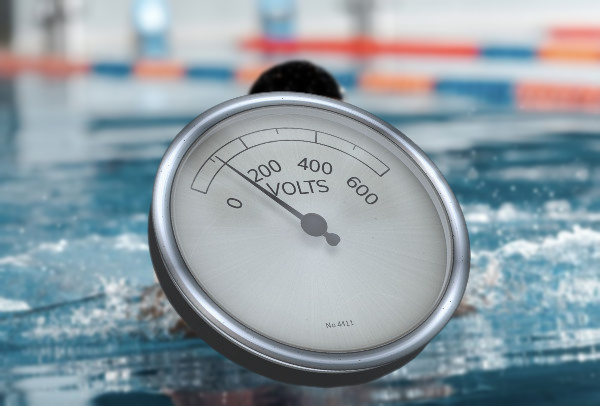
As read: **100** V
